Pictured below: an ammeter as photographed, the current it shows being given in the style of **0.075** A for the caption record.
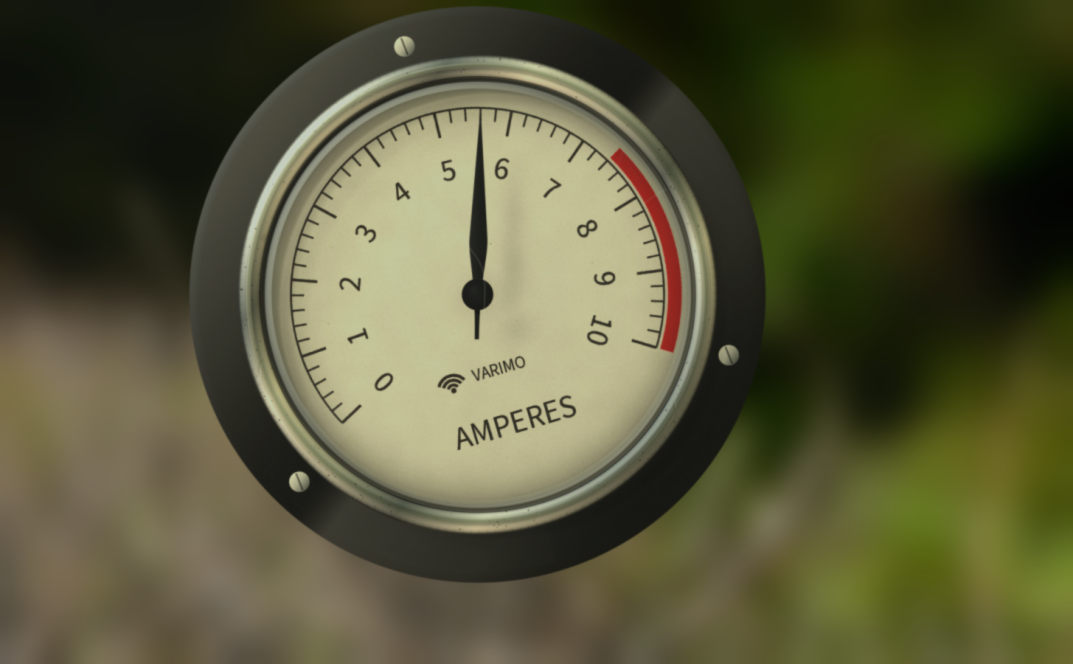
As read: **5.6** A
